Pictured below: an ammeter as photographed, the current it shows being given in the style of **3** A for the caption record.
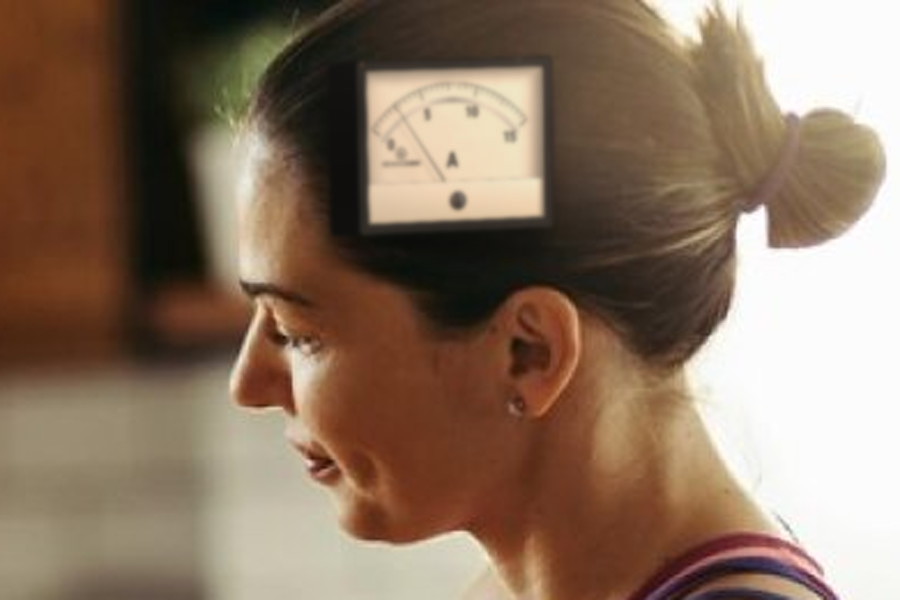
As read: **2.5** A
